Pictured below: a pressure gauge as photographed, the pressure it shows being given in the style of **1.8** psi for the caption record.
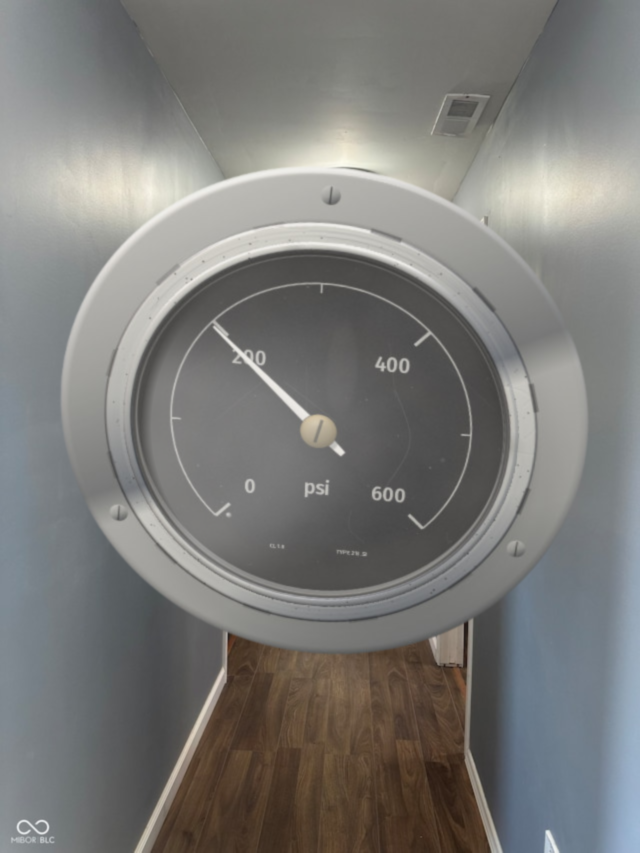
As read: **200** psi
